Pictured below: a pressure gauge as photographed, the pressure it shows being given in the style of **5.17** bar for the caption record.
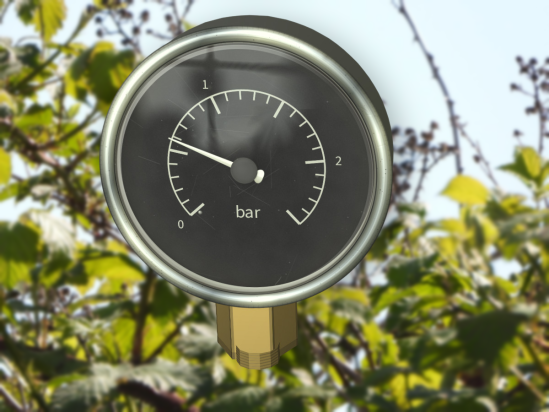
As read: **0.6** bar
